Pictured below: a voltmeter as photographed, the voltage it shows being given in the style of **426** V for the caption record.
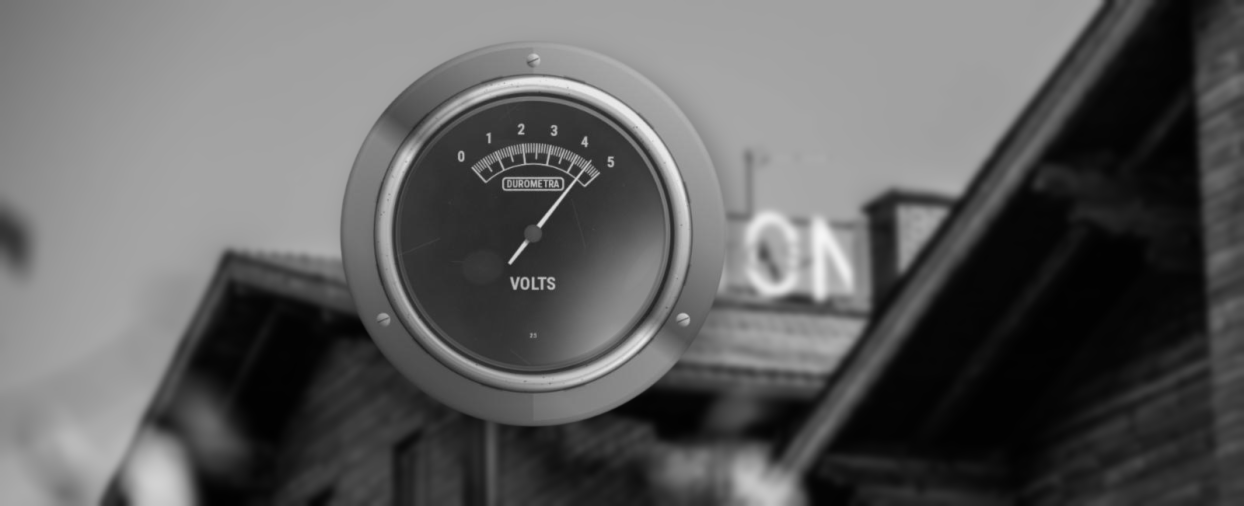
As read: **4.5** V
